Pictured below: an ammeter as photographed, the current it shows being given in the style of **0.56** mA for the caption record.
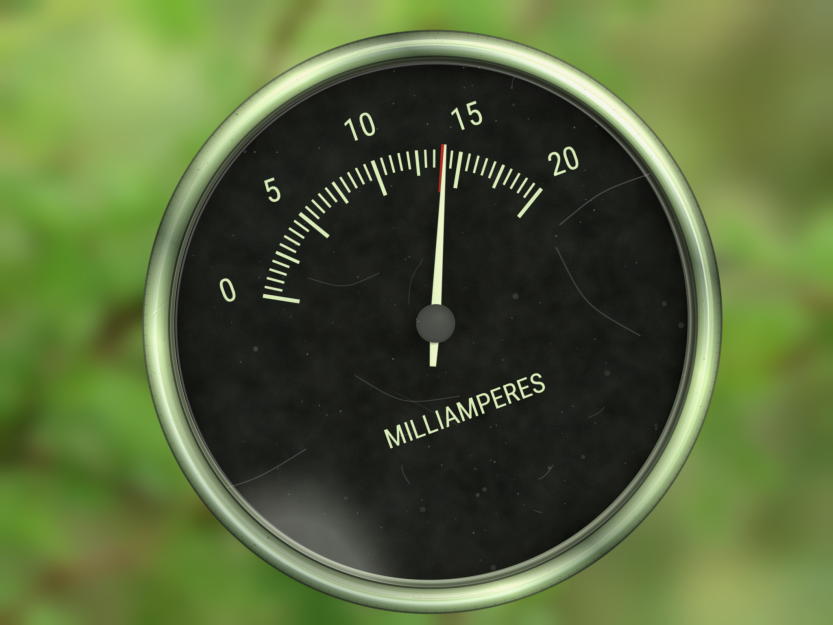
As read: **14** mA
